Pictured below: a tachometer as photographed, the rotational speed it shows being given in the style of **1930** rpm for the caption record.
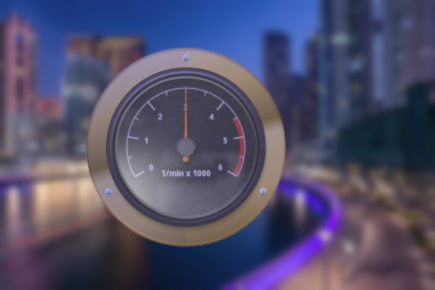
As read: **3000** rpm
